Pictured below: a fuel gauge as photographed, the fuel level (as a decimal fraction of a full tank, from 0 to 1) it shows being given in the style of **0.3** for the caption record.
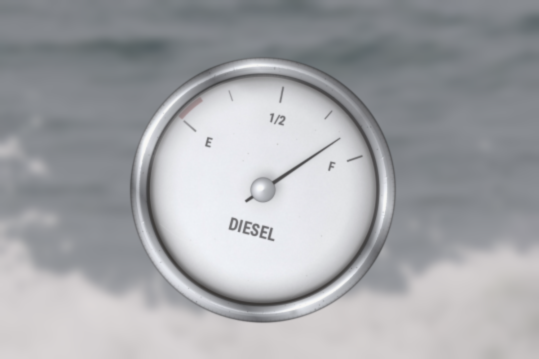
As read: **0.875**
